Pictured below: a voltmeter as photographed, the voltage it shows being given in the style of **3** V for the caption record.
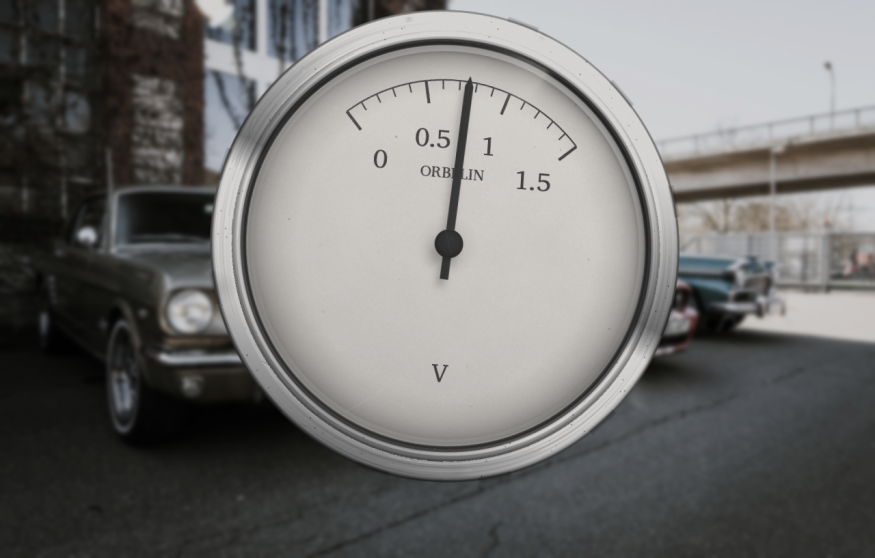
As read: **0.75** V
